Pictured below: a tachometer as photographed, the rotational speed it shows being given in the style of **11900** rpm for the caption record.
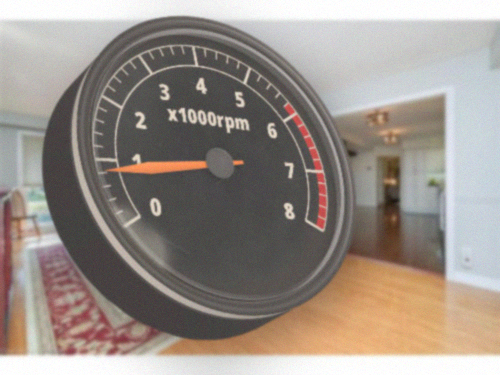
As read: **800** rpm
